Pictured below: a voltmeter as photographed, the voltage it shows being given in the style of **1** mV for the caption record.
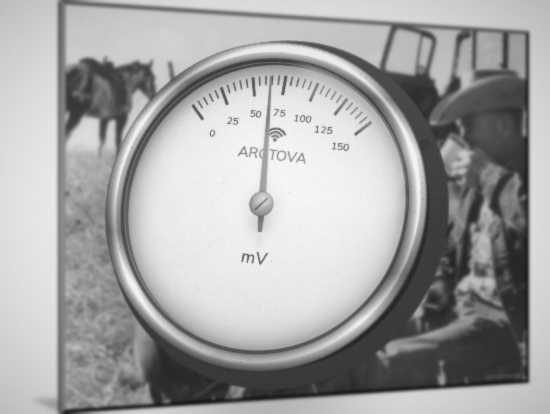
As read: **65** mV
